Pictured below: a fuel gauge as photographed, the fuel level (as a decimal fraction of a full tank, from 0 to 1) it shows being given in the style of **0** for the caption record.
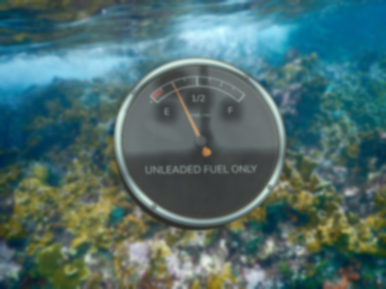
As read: **0.25**
